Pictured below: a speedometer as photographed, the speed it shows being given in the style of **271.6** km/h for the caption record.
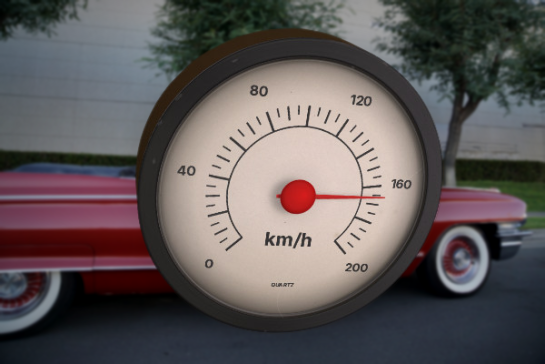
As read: **165** km/h
